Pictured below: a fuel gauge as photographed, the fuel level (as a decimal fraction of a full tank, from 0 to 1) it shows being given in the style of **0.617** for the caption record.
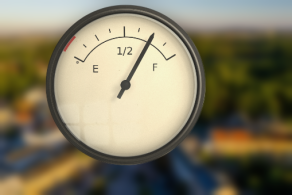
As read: **0.75**
